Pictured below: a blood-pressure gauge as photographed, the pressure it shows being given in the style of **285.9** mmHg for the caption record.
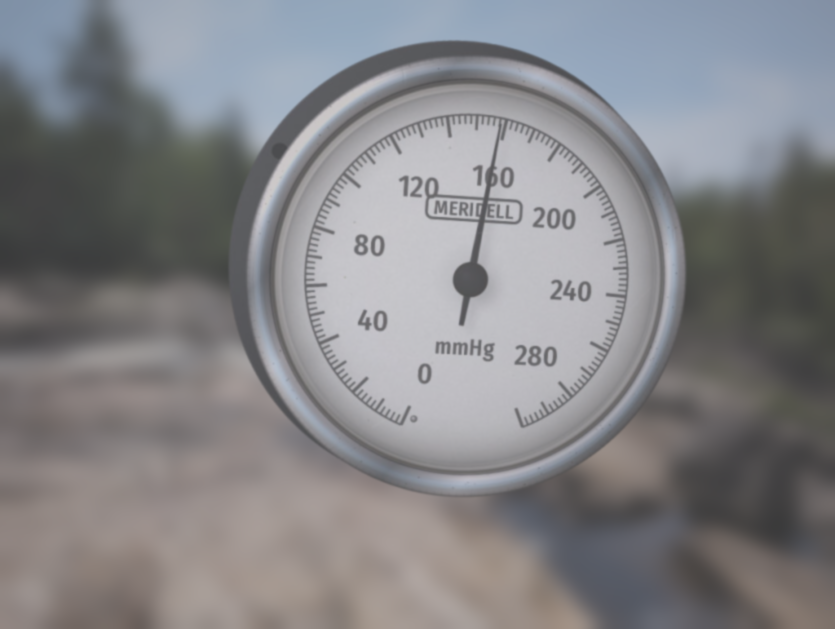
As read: **158** mmHg
